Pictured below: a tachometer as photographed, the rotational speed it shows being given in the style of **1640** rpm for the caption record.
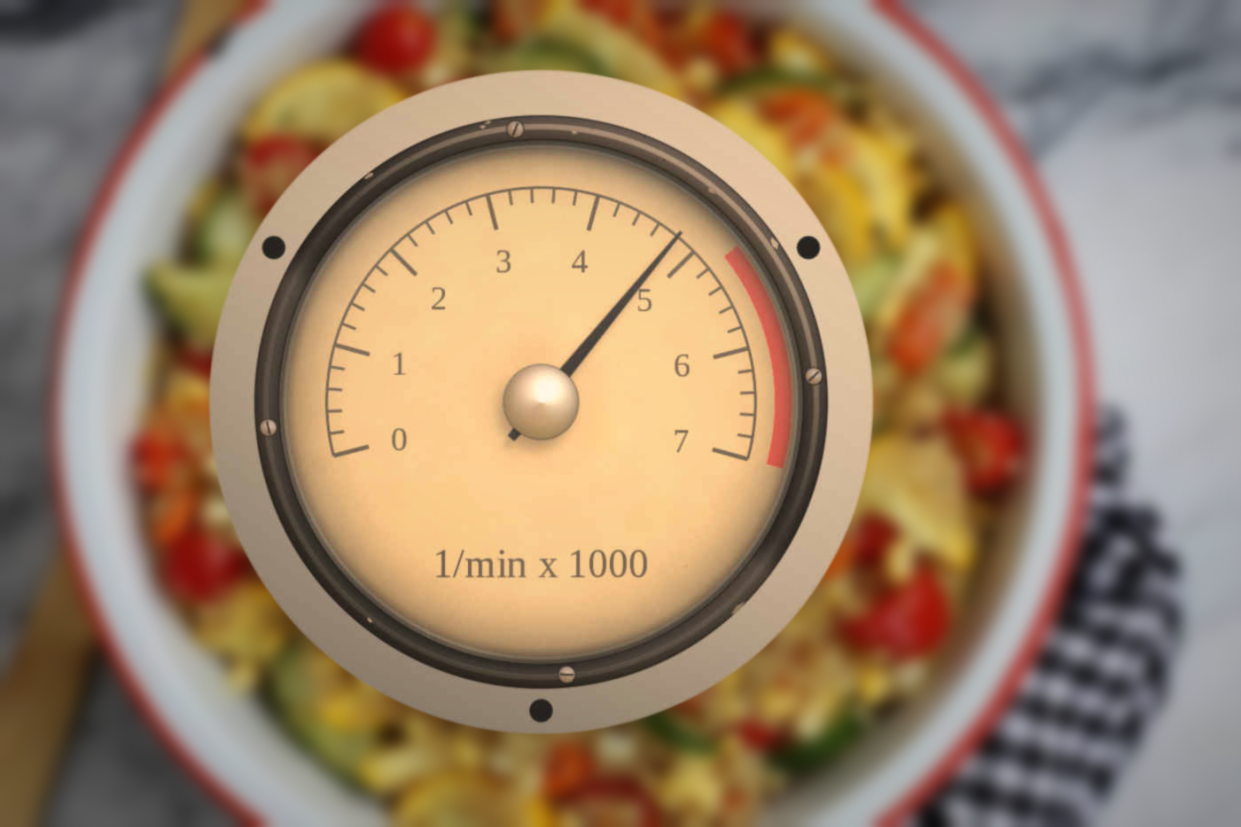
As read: **4800** rpm
